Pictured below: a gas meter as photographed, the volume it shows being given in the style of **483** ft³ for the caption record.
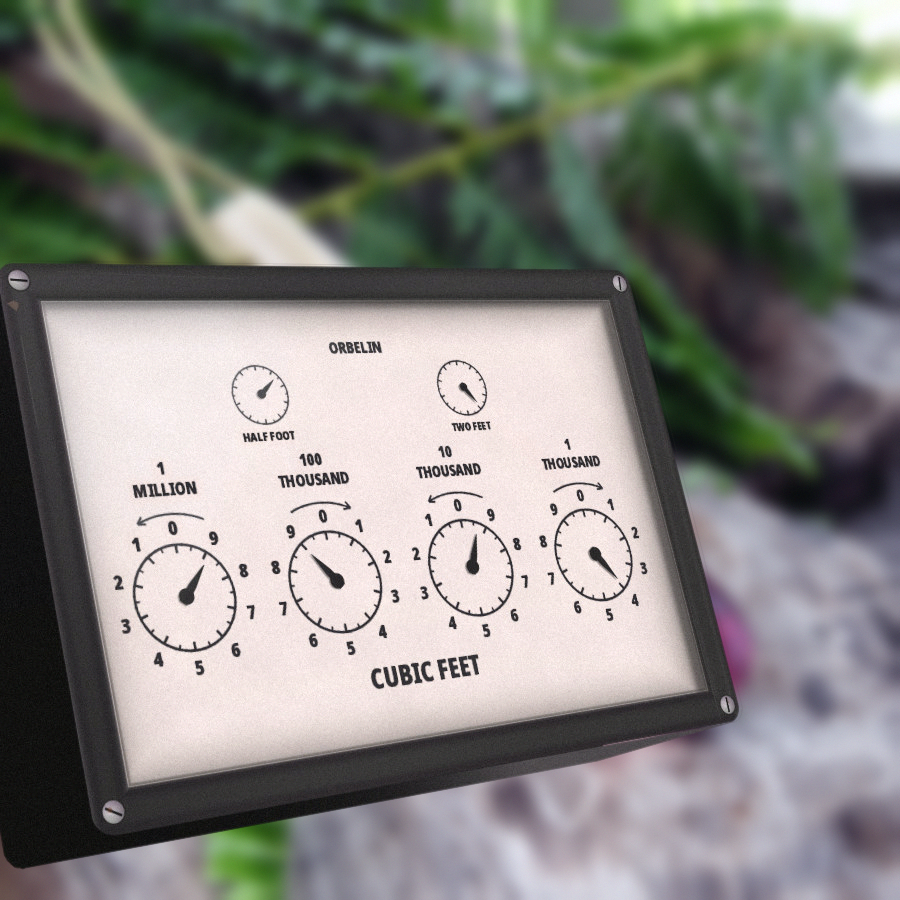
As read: **889400** ft³
